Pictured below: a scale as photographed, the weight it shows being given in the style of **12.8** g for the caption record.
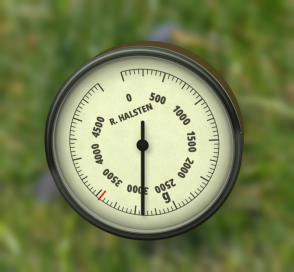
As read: **2900** g
